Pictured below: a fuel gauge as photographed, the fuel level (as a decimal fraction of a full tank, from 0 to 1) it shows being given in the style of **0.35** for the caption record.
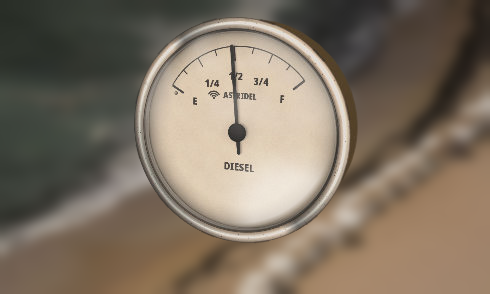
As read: **0.5**
